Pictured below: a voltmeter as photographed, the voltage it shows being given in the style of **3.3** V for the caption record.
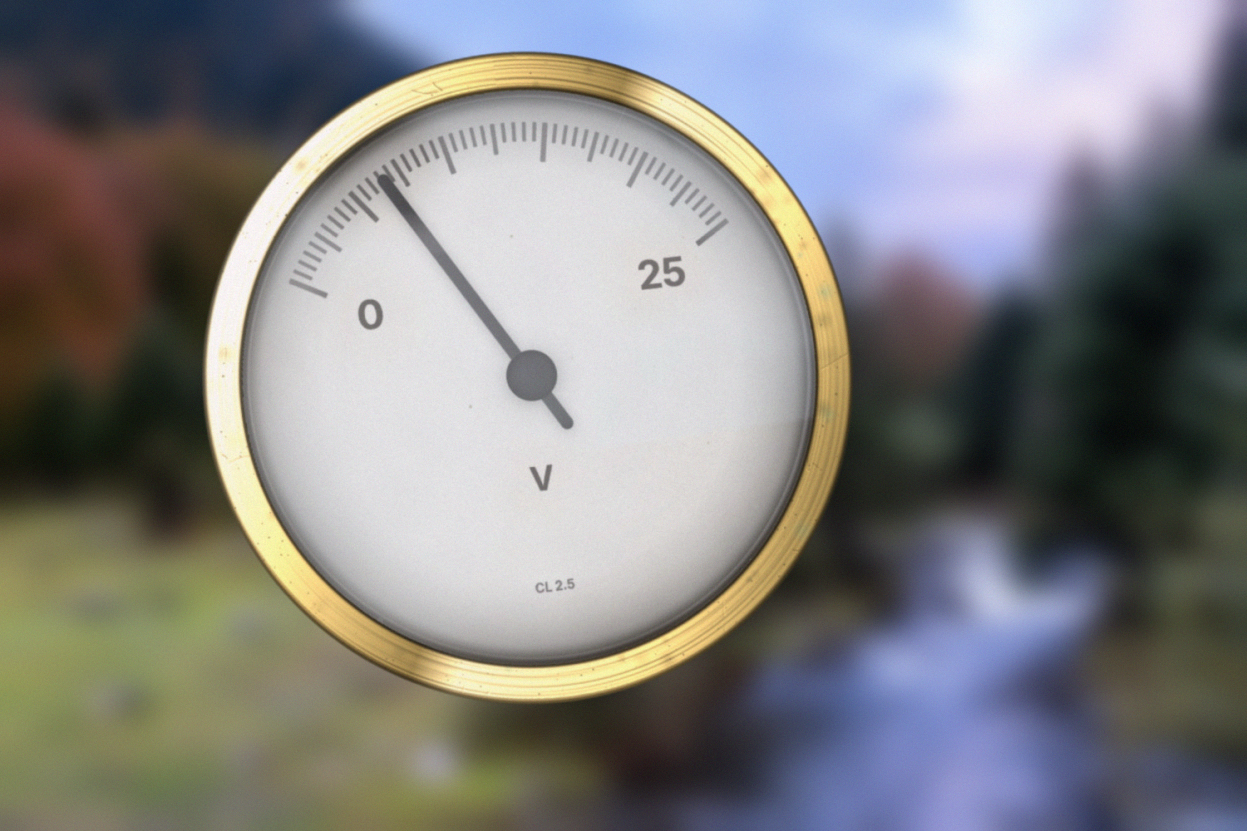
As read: **6.5** V
